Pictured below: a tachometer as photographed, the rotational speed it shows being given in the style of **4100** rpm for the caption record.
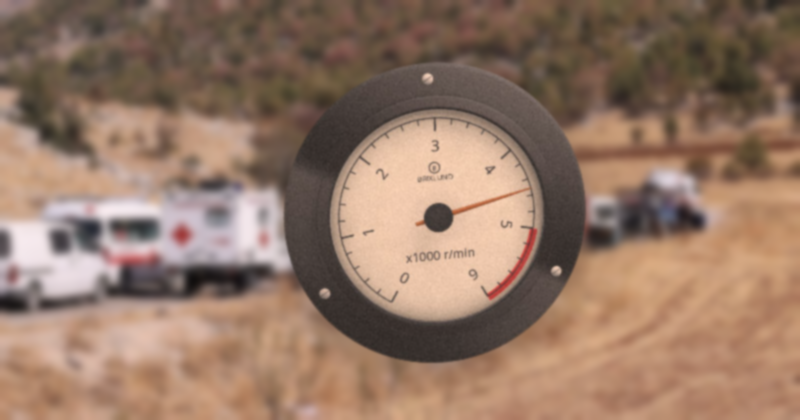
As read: **4500** rpm
